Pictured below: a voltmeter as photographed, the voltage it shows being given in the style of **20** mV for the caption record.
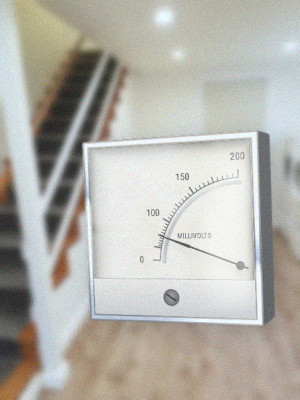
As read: **75** mV
